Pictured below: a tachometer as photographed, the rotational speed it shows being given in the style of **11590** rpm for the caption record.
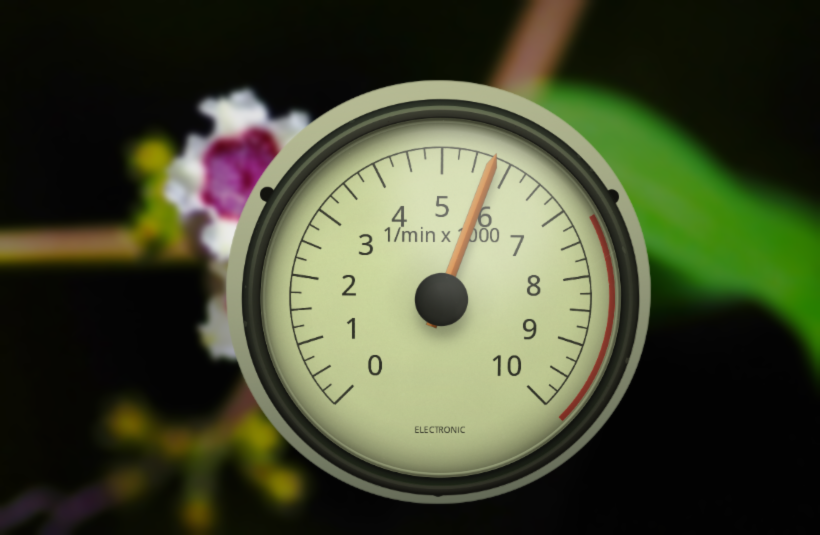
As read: **5750** rpm
